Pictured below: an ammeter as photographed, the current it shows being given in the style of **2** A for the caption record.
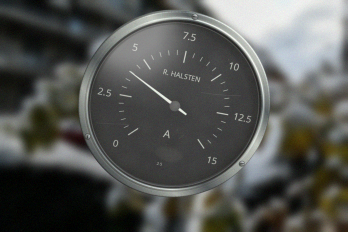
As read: **4** A
